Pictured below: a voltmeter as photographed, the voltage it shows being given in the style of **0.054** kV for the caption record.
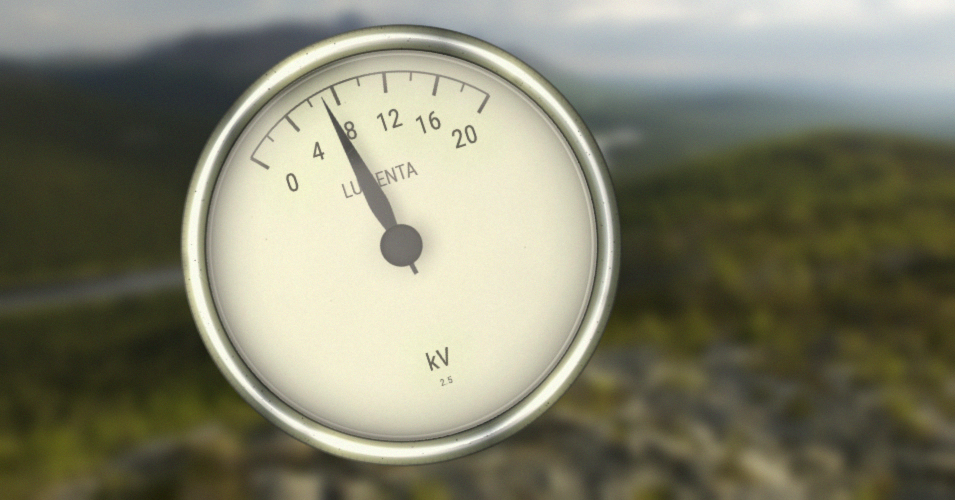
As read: **7** kV
